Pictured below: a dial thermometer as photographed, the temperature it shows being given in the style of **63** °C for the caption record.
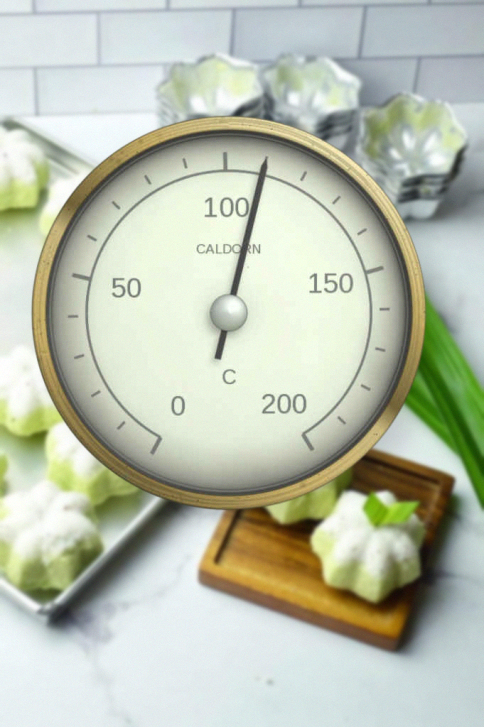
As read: **110** °C
